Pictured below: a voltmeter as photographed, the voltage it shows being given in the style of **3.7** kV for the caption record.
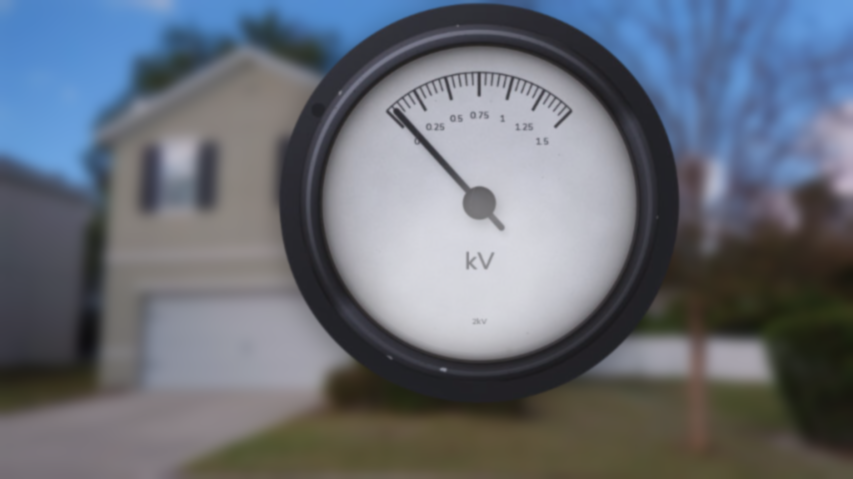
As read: **0.05** kV
